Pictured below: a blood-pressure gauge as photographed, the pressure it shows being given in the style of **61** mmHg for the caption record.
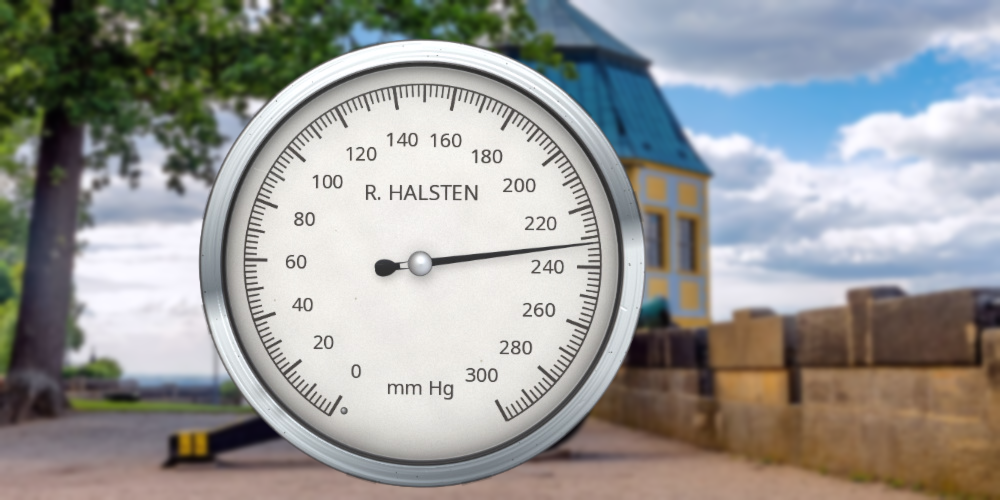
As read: **232** mmHg
